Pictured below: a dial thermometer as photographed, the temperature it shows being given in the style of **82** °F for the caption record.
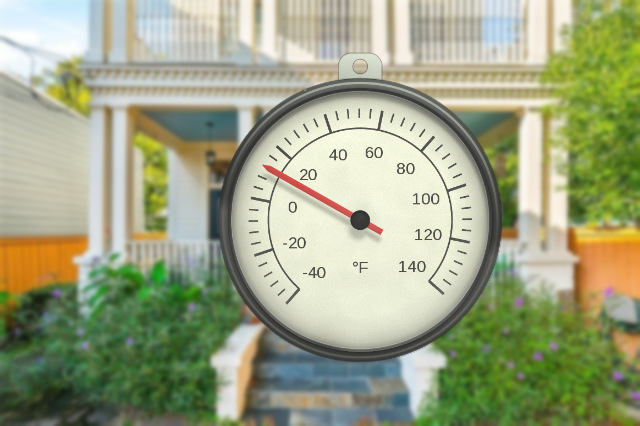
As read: **12** °F
